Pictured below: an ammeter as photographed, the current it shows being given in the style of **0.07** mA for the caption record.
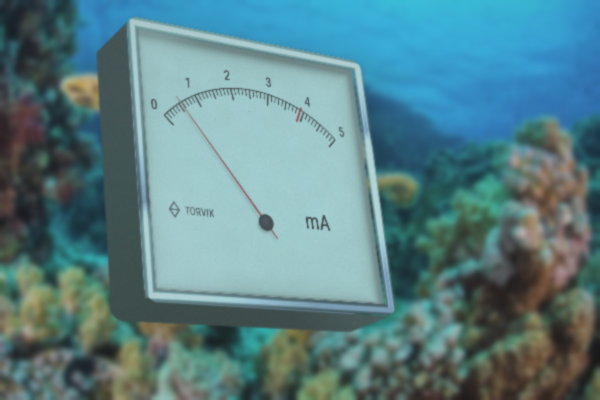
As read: **0.5** mA
